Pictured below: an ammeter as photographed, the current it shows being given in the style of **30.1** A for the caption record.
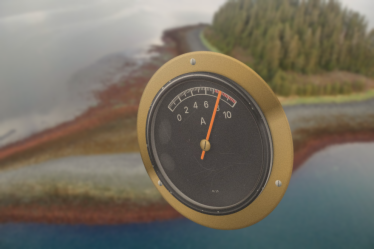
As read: **8** A
